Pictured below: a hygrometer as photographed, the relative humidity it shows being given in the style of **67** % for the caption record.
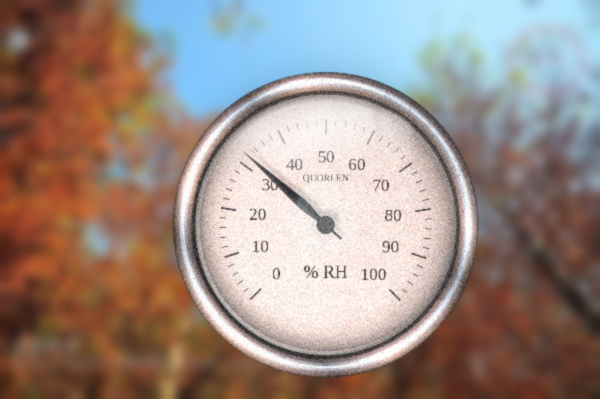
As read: **32** %
